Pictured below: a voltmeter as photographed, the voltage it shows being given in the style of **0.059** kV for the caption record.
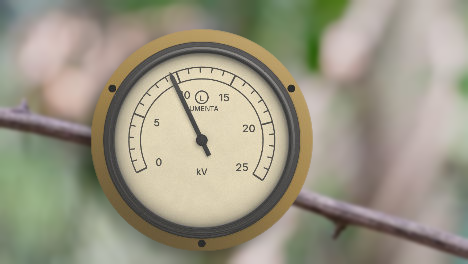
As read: **9.5** kV
